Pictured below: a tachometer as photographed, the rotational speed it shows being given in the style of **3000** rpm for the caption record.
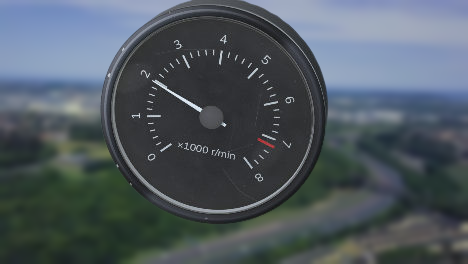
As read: **2000** rpm
